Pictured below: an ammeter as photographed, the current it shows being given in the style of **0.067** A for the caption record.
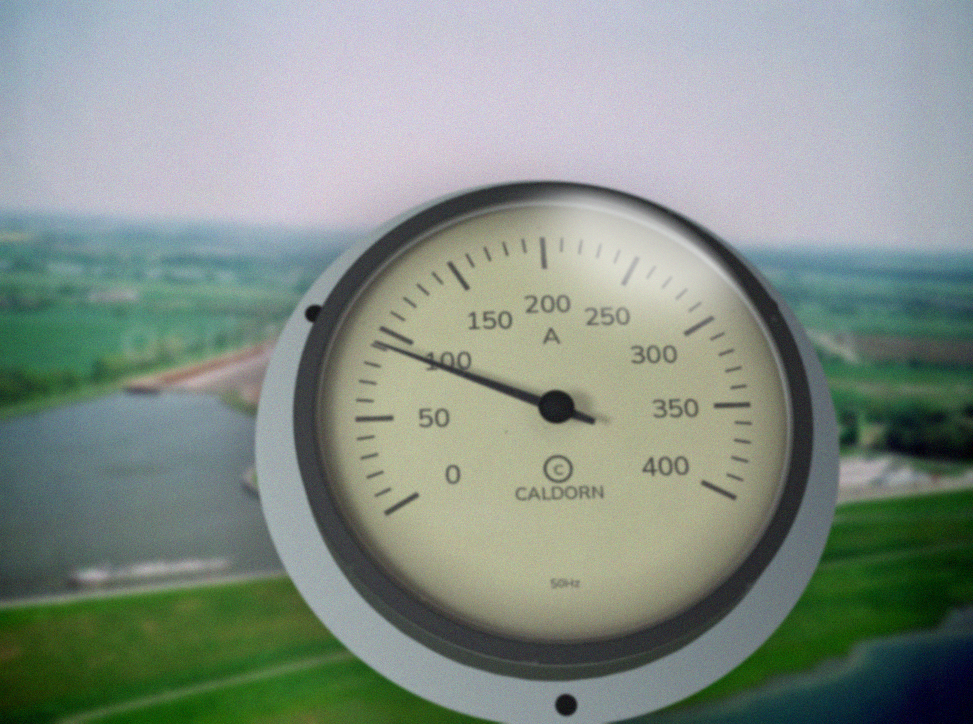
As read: **90** A
